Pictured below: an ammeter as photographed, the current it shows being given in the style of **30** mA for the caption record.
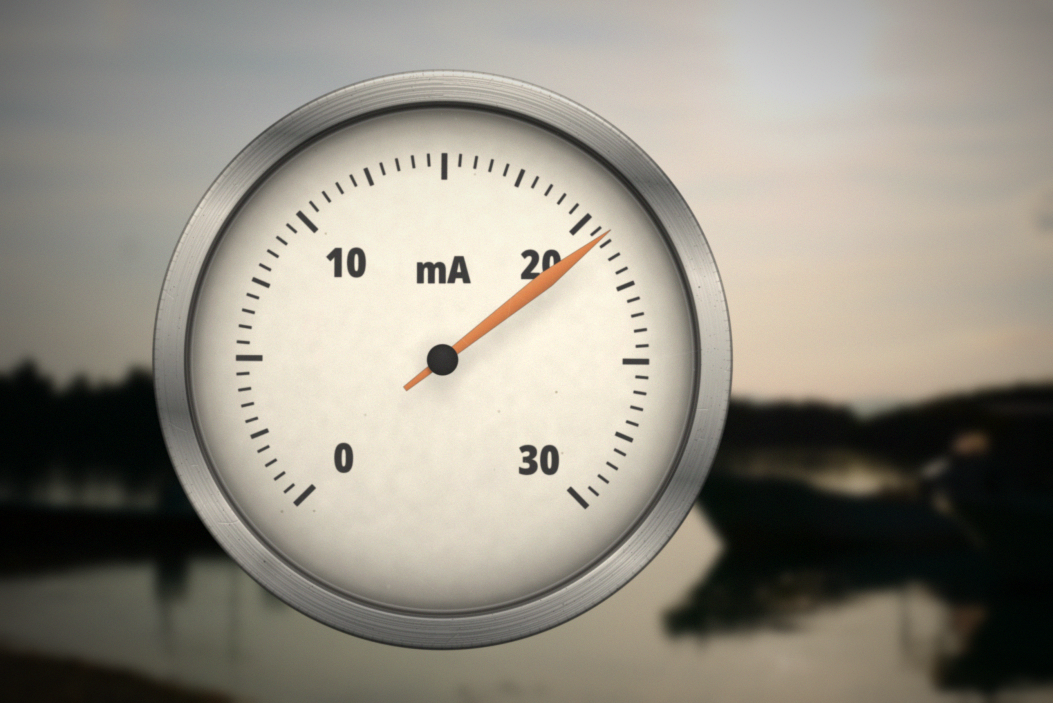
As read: **20.75** mA
